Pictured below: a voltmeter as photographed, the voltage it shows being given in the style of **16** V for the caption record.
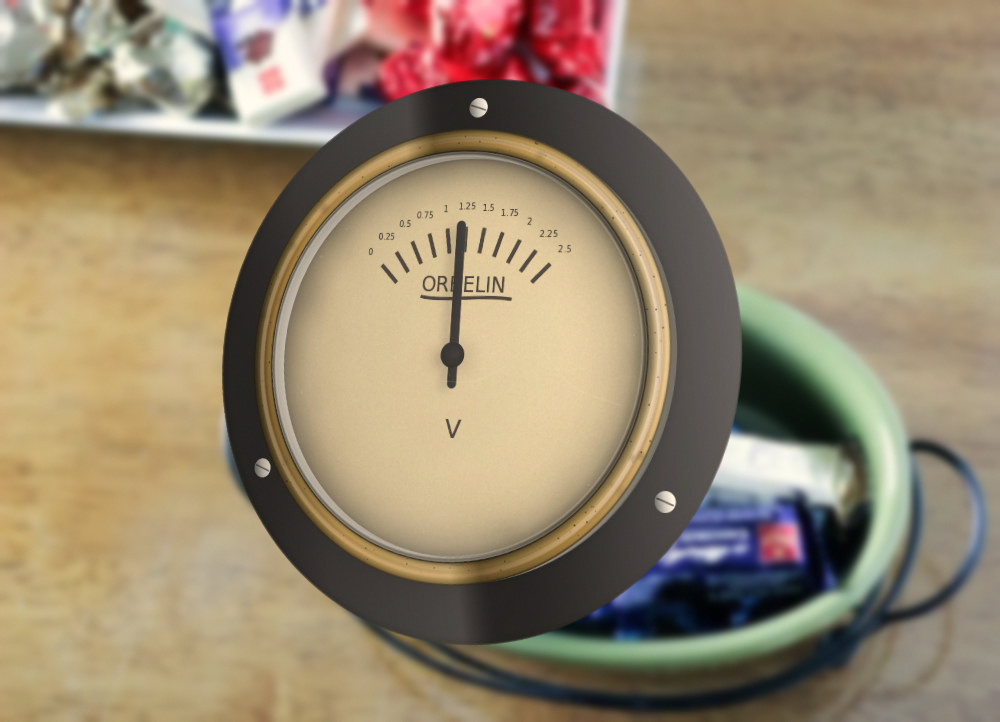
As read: **1.25** V
